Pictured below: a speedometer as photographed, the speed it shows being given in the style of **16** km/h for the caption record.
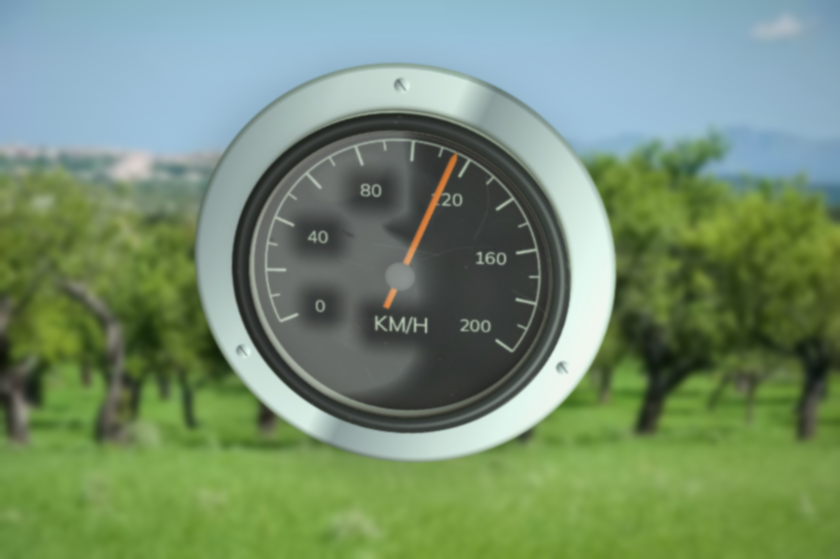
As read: **115** km/h
